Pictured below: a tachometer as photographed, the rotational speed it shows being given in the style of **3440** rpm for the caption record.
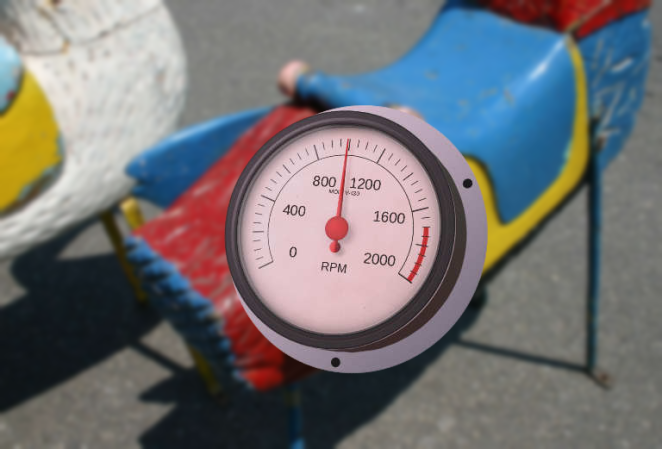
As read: **1000** rpm
